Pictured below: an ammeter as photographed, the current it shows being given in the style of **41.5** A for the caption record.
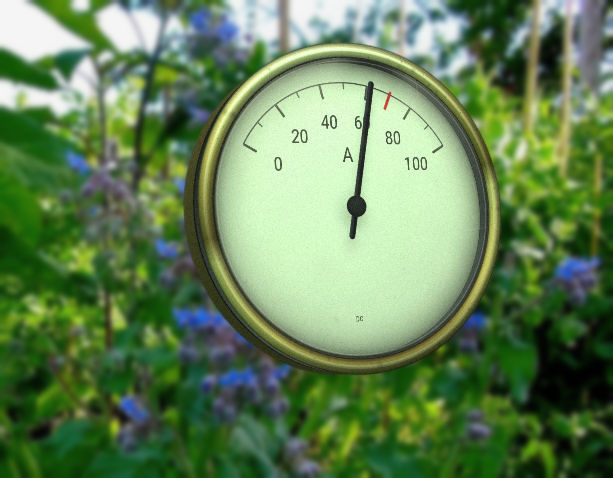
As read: **60** A
